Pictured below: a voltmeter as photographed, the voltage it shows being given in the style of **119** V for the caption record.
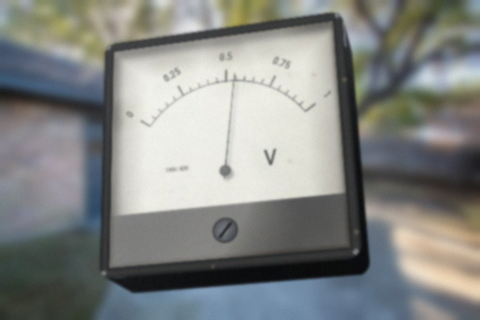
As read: **0.55** V
